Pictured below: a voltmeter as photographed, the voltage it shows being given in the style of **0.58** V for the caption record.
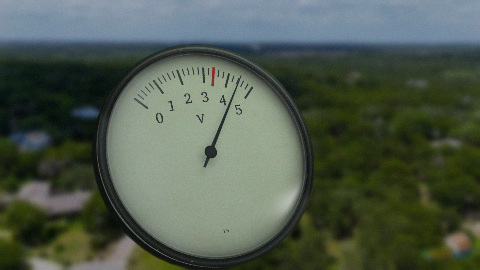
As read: **4.4** V
